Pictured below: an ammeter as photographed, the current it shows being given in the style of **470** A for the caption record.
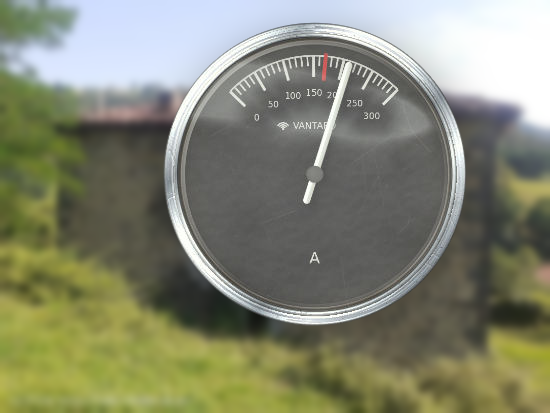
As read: **210** A
